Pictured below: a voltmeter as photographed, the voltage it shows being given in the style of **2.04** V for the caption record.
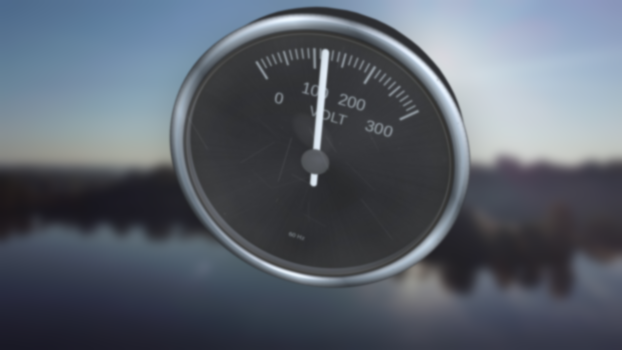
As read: **120** V
